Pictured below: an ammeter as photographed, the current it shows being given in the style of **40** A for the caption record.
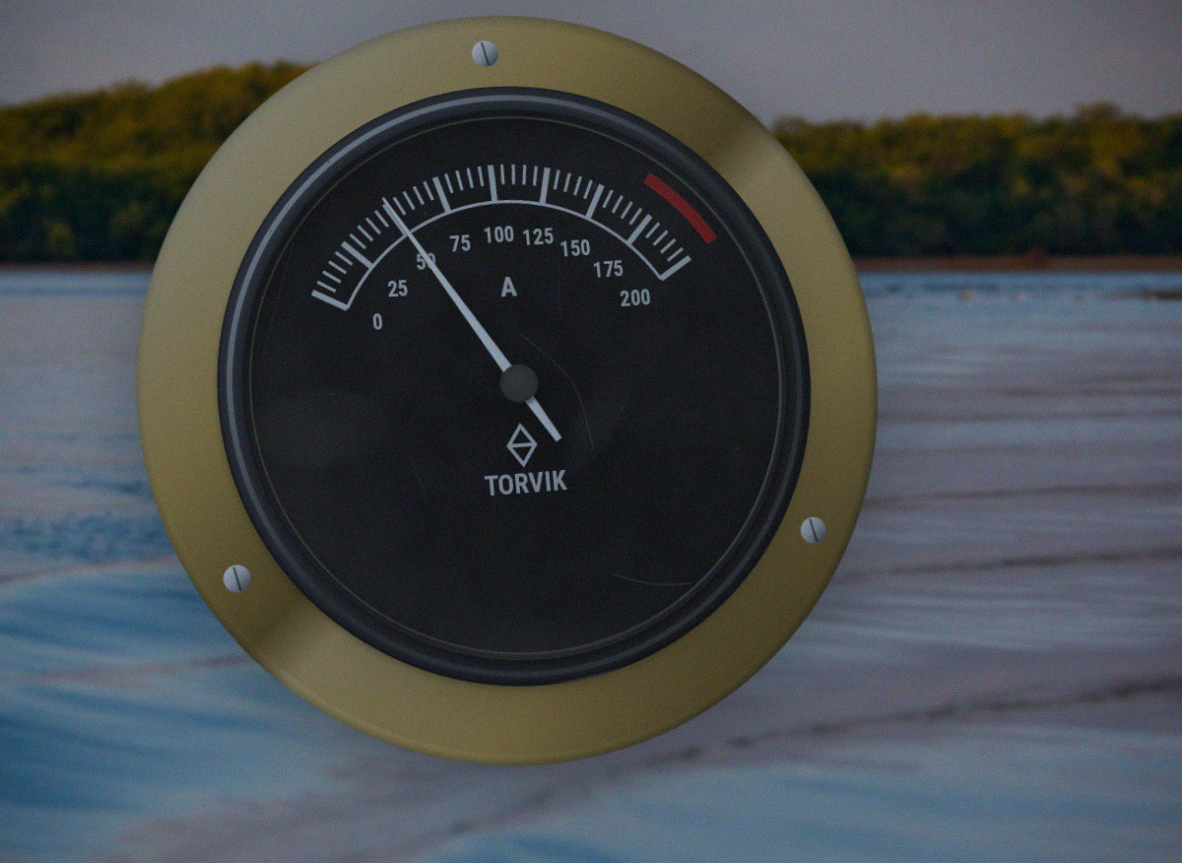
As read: **50** A
